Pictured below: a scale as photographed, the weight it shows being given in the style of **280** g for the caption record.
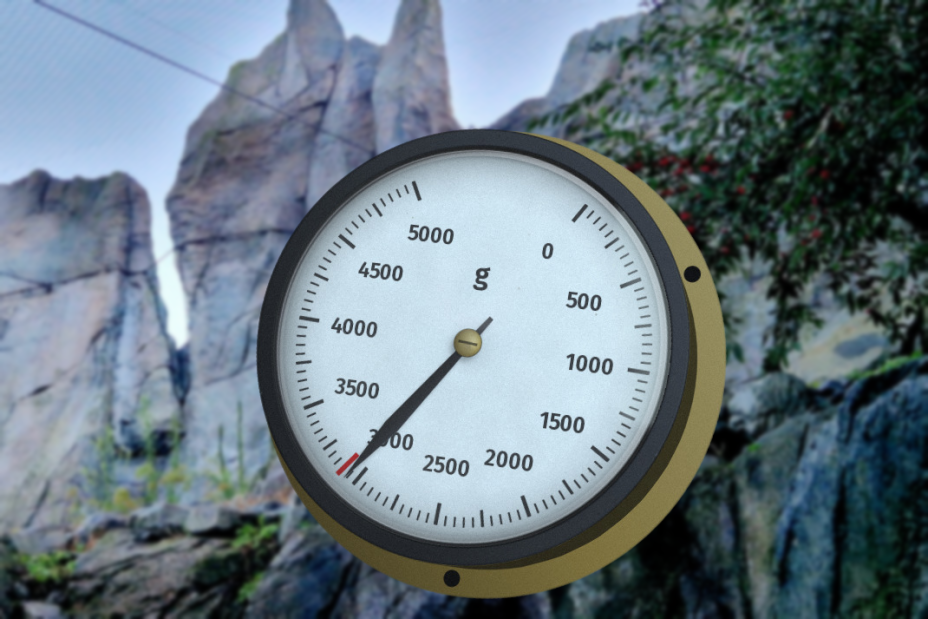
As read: **3050** g
